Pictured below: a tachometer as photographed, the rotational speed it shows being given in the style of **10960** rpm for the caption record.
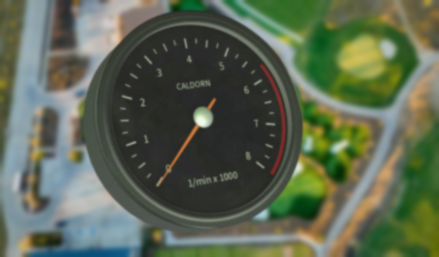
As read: **0** rpm
